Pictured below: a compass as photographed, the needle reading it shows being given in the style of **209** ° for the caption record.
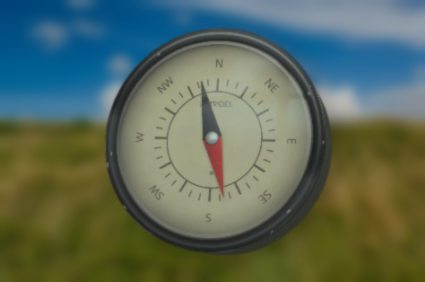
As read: **165** °
